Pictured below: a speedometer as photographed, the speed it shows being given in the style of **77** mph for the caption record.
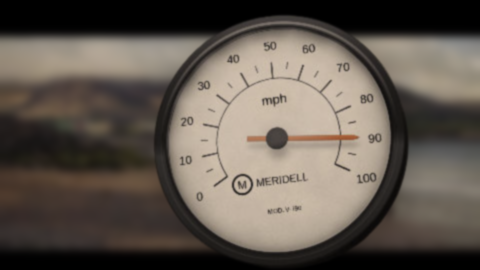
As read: **90** mph
